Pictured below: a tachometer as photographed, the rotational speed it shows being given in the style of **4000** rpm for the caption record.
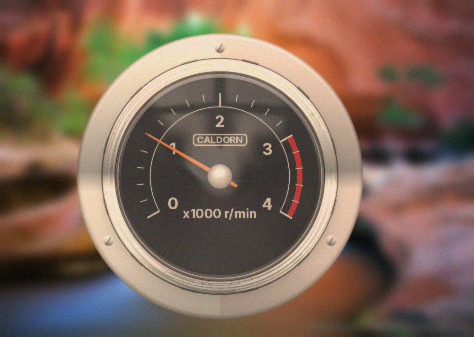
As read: **1000** rpm
